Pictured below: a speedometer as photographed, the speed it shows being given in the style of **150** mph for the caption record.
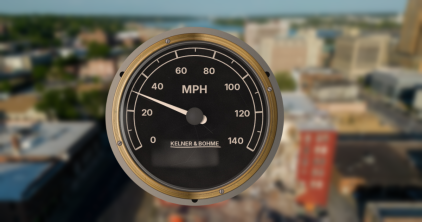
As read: **30** mph
